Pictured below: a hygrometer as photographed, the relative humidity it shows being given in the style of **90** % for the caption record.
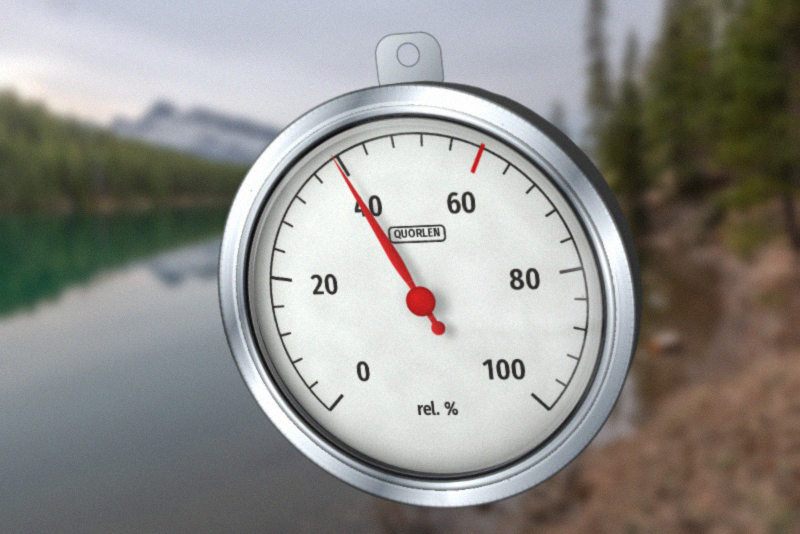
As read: **40** %
